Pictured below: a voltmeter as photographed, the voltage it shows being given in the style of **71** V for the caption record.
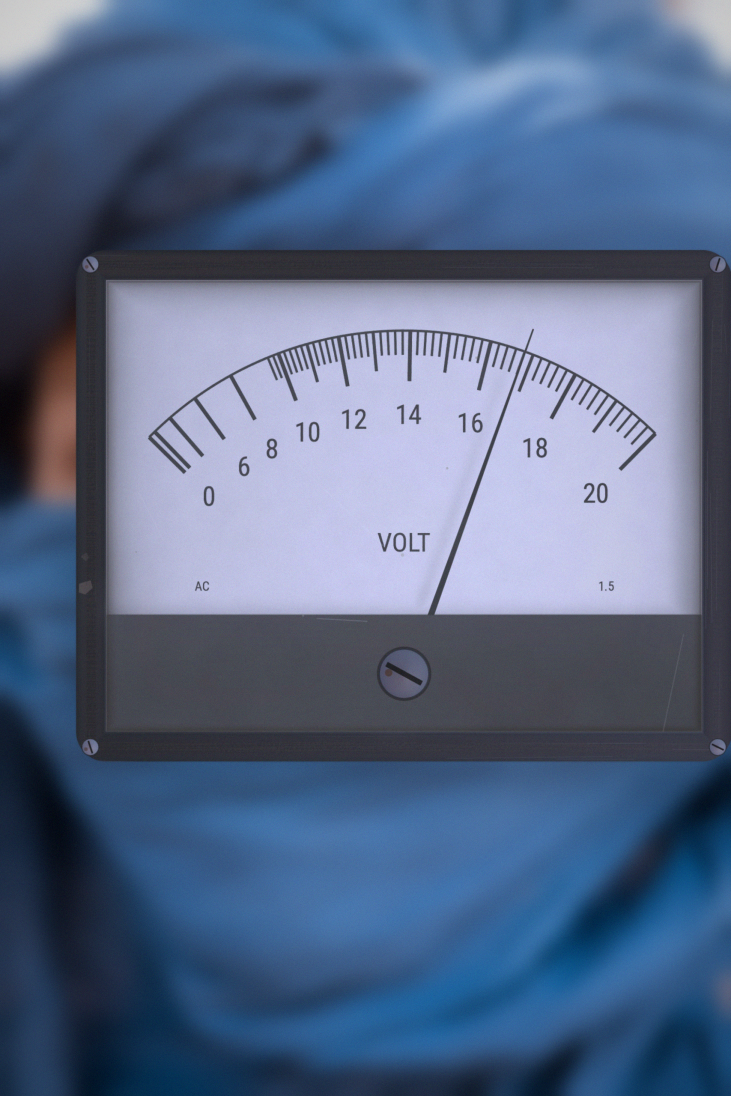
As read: **16.8** V
